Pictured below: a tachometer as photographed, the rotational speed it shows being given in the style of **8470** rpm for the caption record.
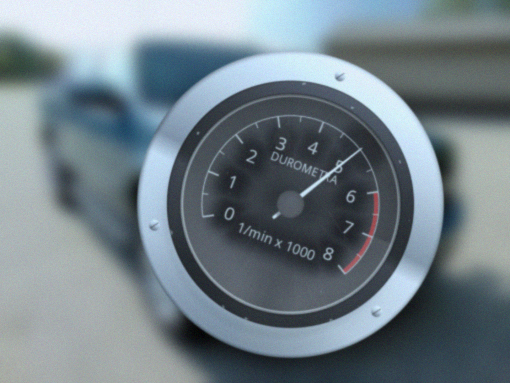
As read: **5000** rpm
